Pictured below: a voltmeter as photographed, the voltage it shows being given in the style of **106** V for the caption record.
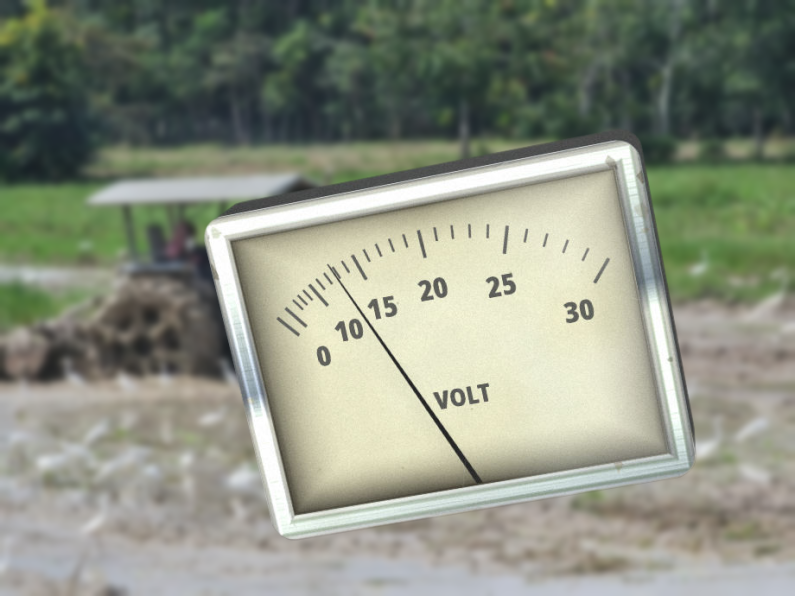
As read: **13** V
